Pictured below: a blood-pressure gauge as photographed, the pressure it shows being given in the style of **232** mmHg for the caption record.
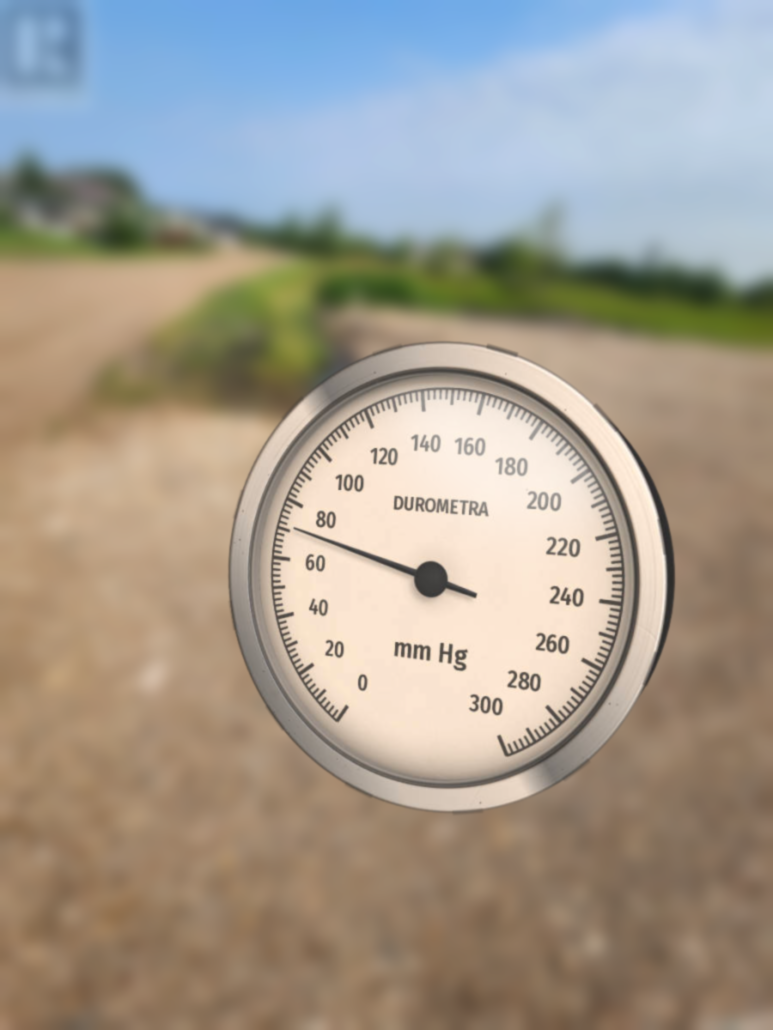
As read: **72** mmHg
